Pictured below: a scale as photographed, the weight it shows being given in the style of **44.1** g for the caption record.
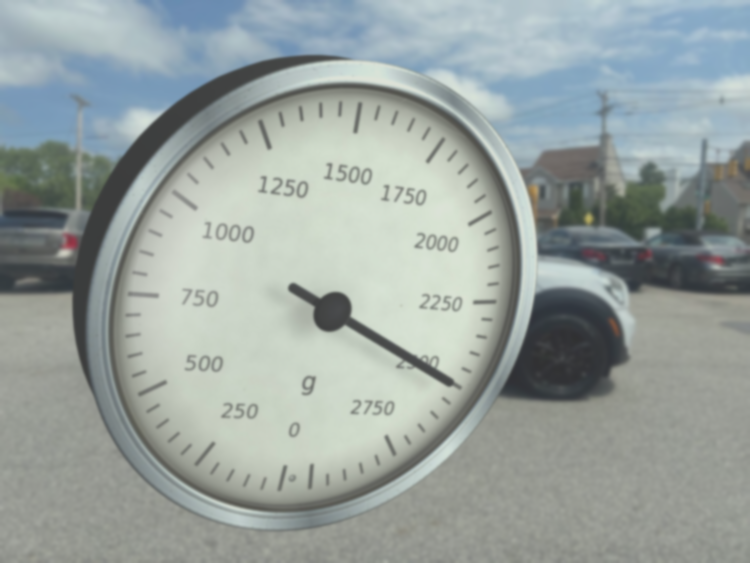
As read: **2500** g
